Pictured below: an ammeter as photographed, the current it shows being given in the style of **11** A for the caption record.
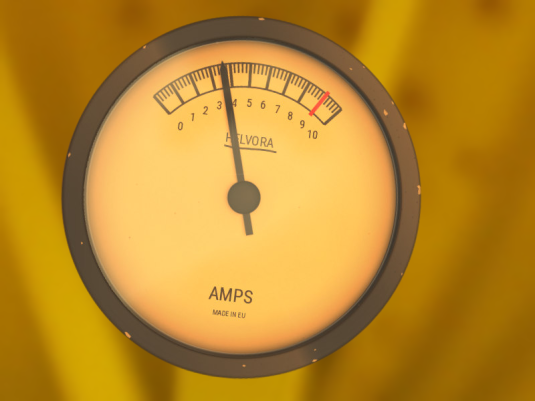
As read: **3.6** A
